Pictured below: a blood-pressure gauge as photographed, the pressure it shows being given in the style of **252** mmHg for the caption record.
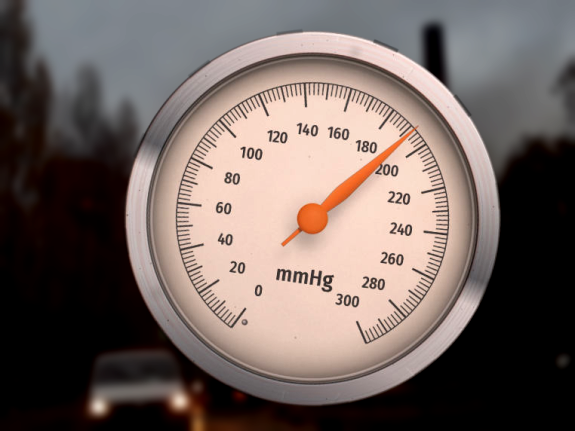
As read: **192** mmHg
